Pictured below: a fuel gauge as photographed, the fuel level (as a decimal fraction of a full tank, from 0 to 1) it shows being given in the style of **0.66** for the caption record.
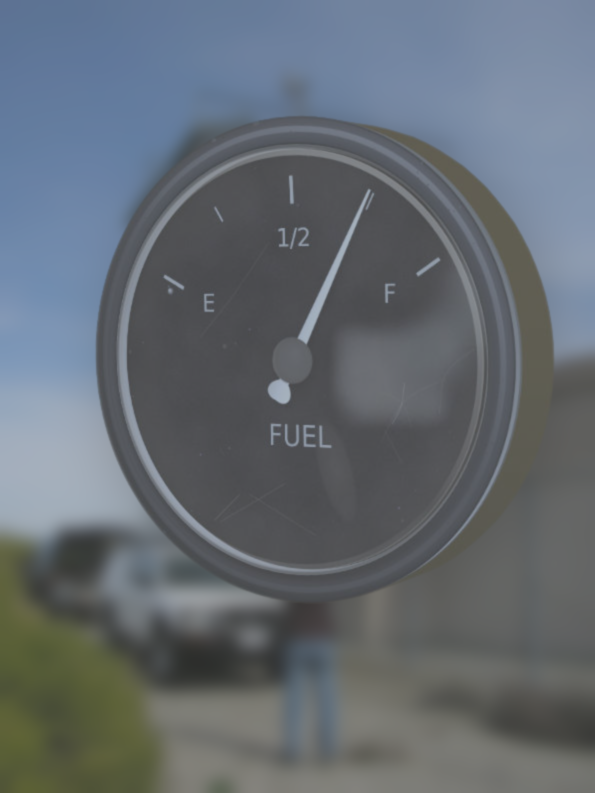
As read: **0.75**
